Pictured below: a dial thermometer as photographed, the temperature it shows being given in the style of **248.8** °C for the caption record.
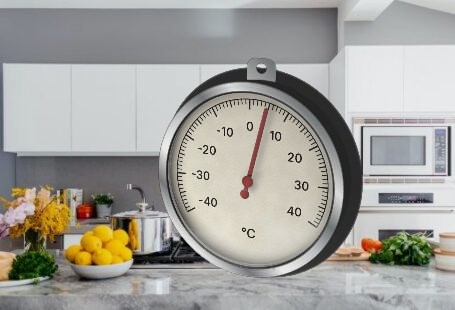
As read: **5** °C
